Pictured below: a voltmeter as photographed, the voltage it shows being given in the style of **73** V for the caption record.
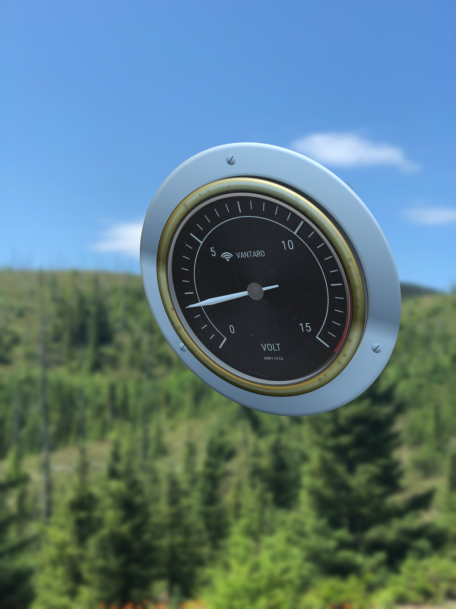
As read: **2** V
